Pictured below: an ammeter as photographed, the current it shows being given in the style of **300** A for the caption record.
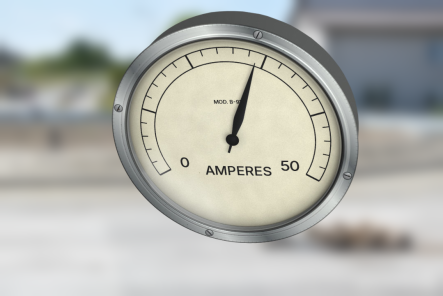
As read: **29** A
